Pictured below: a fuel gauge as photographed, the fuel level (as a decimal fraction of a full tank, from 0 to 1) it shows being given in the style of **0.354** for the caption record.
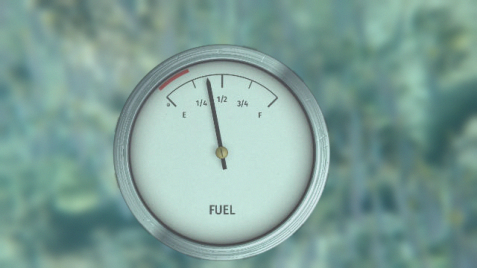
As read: **0.375**
